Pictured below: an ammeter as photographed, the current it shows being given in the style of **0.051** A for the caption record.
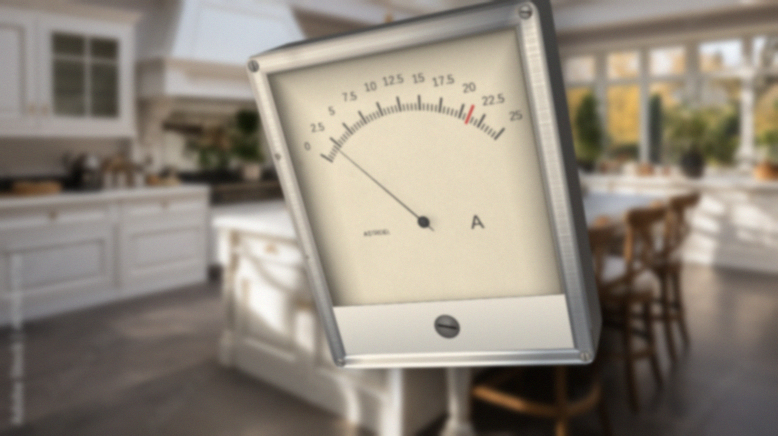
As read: **2.5** A
